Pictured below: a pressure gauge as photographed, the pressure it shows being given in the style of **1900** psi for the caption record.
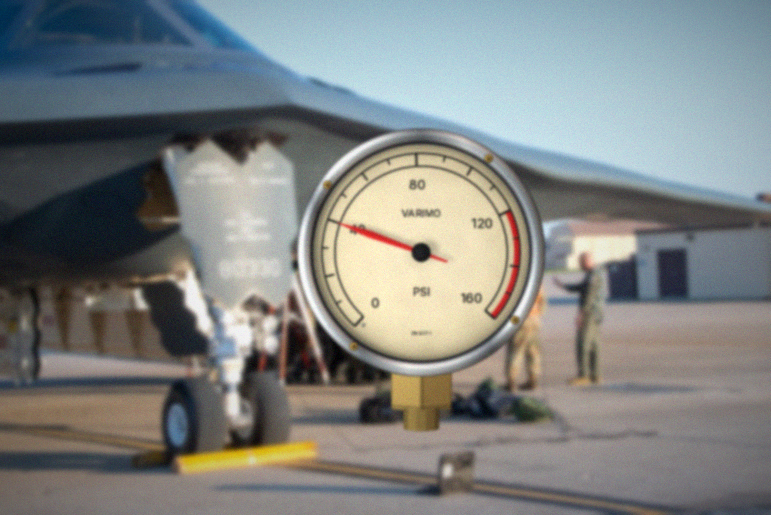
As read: **40** psi
